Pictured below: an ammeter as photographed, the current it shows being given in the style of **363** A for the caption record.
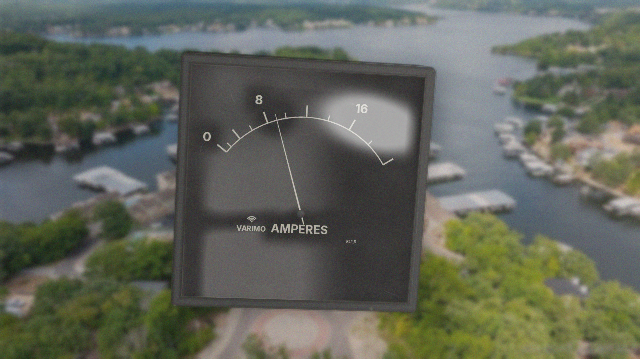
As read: **9** A
